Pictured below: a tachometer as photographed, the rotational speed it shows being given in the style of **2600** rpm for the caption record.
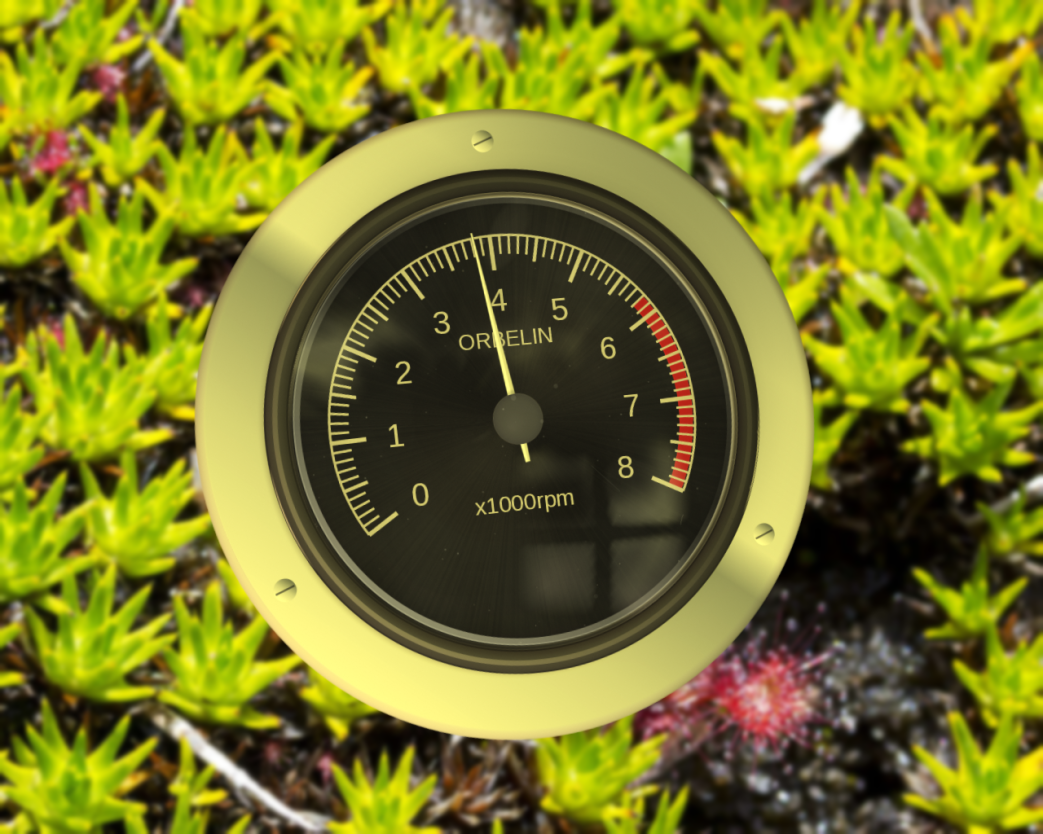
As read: **3800** rpm
